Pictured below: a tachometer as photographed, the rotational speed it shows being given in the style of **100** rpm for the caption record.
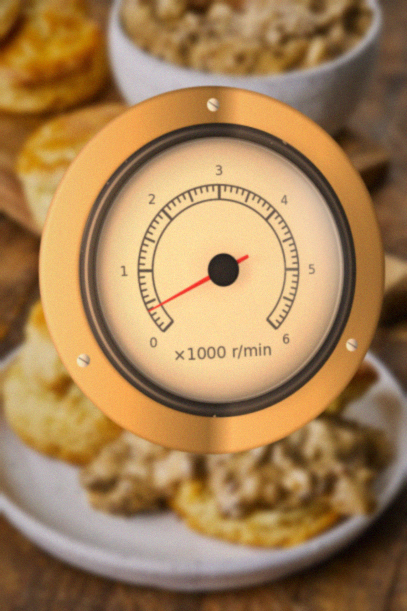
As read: **400** rpm
